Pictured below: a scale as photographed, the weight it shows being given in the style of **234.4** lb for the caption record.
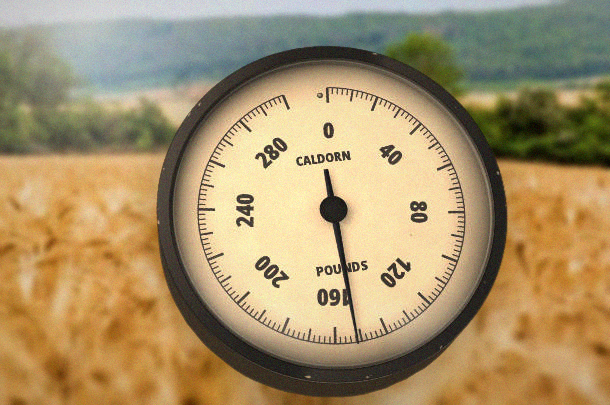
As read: **152** lb
